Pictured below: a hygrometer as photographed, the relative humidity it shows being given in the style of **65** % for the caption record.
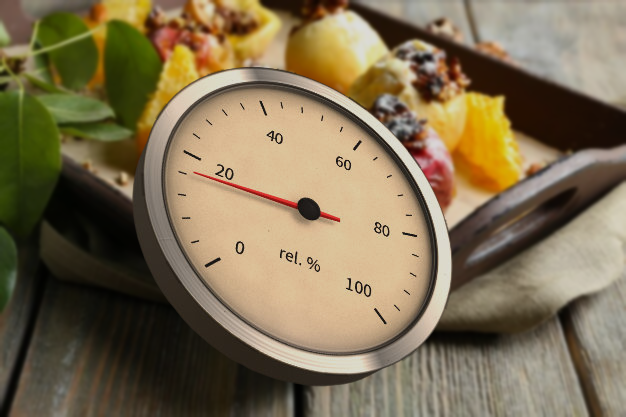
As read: **16** %
